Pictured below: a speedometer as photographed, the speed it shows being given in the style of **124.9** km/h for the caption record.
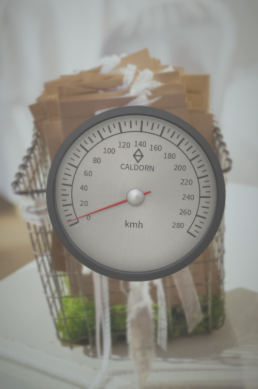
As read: **5** km/h
